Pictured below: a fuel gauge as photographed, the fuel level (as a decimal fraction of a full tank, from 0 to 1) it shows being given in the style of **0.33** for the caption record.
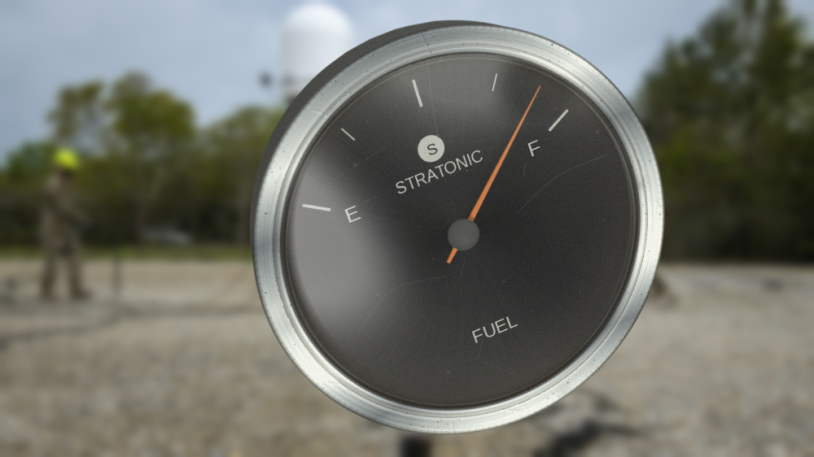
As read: **0.875**
